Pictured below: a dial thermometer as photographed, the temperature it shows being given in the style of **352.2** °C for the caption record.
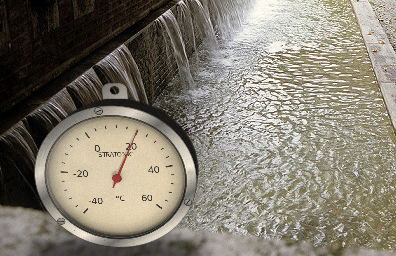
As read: **20** °C
